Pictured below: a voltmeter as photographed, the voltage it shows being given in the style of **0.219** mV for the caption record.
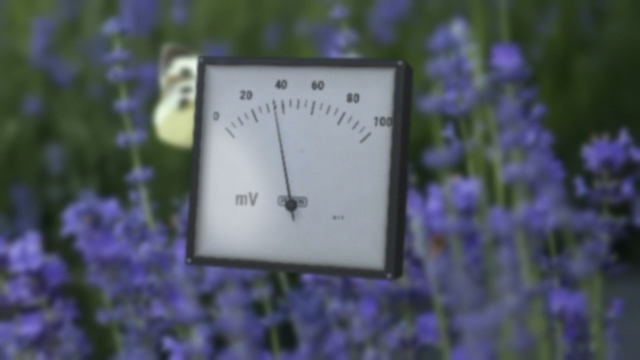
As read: **35** mV
